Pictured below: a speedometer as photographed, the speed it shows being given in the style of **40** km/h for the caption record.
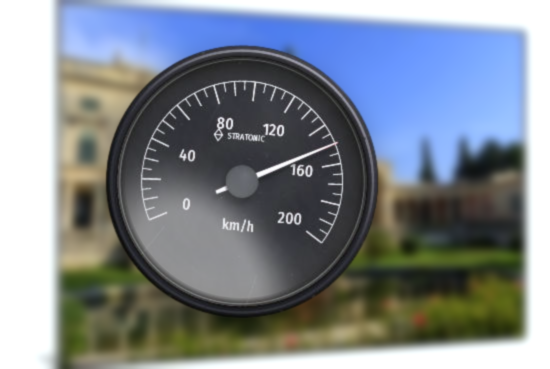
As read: **150** km/h
